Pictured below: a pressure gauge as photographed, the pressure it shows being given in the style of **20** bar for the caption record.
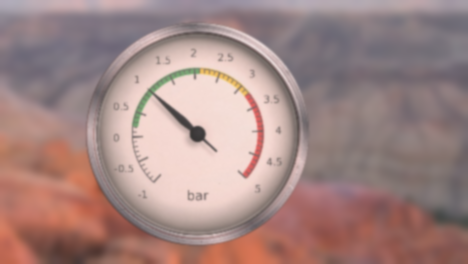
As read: **1** bar
